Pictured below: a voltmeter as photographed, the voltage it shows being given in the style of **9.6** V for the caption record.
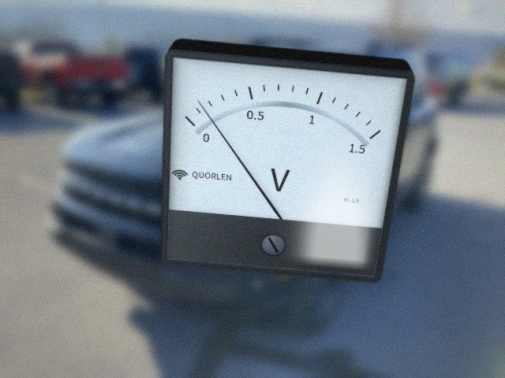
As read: **0.15** V
